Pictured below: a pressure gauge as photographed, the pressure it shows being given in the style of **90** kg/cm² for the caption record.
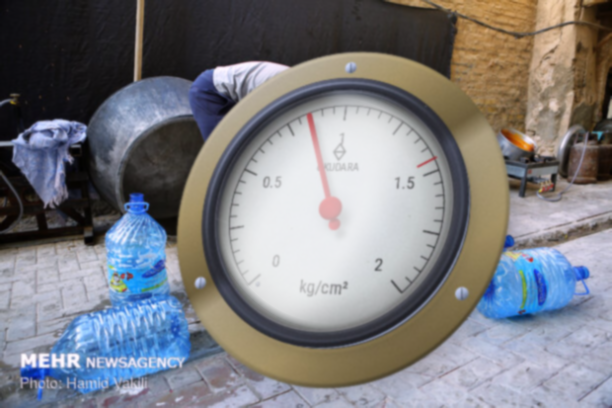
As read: **0.85** kg/cm²
